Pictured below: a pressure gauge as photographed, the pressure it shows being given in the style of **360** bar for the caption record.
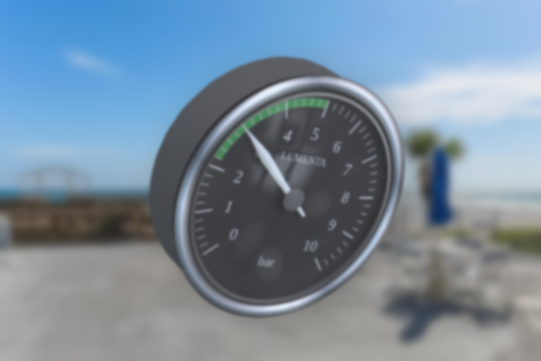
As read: **3** bar
